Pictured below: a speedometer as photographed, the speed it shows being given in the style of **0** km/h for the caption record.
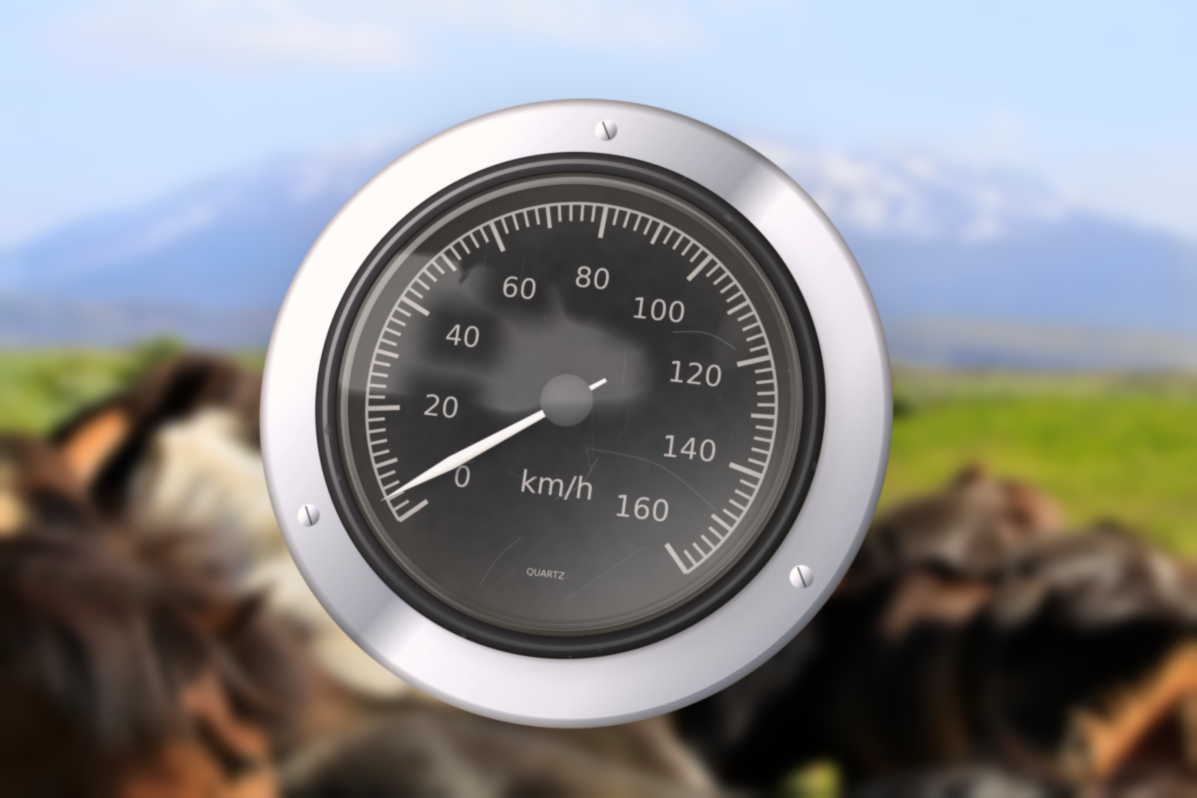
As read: **4** km/h
